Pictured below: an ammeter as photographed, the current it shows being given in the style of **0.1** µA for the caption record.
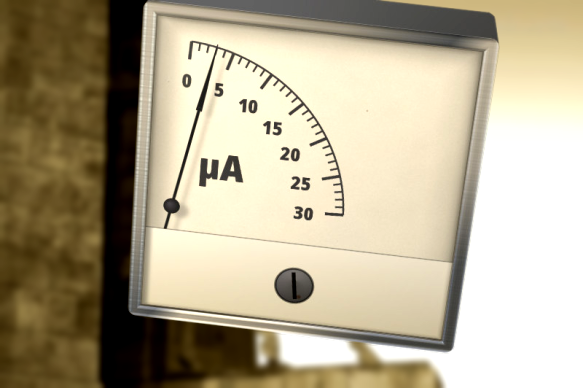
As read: **3** µA
